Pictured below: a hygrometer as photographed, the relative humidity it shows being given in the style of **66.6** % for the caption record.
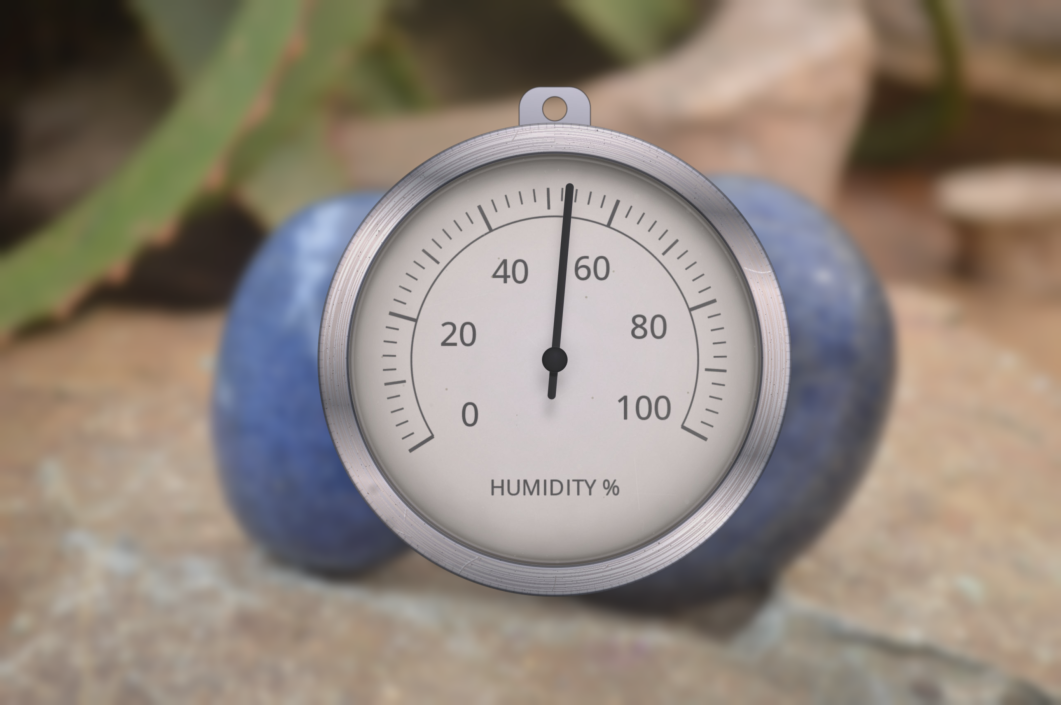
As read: **53** %
